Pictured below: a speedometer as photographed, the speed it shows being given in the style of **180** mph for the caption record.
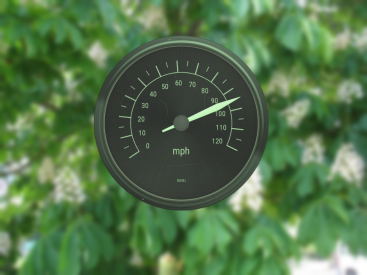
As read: **95** mph
